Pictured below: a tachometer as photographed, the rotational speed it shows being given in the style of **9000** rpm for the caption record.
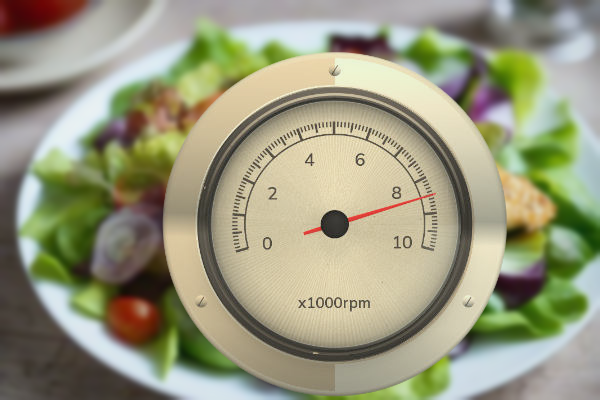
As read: **8500** rpm
